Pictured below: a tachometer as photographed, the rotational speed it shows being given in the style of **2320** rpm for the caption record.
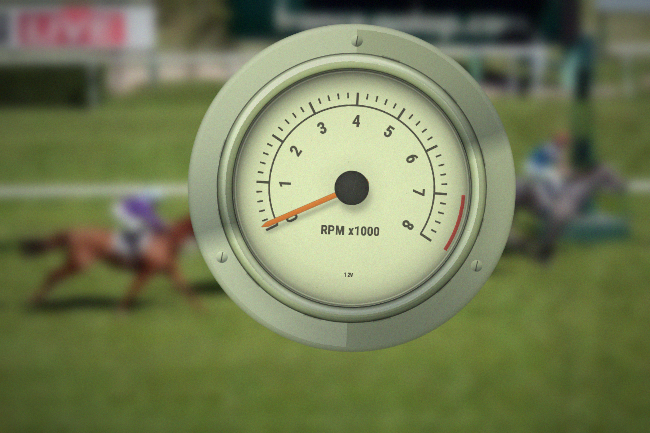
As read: **100** rpm
